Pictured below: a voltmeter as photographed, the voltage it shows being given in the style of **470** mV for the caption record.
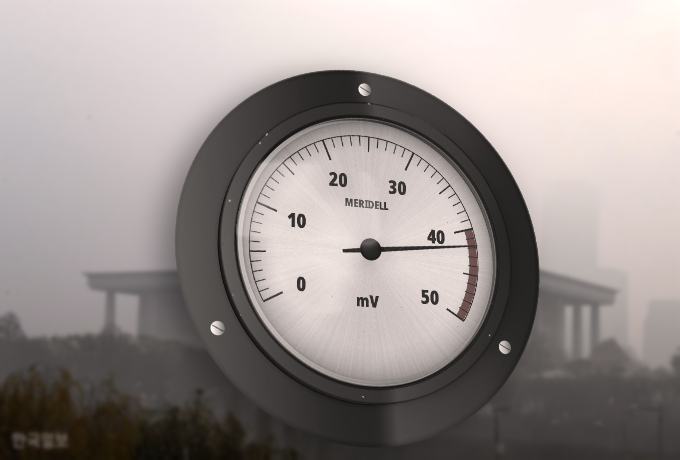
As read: **42** mV
